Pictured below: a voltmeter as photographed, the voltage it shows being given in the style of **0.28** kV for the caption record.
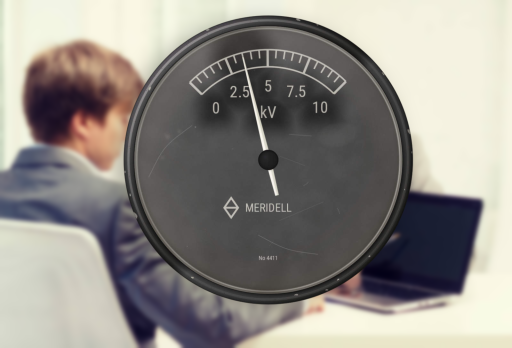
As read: **3.5** kV
